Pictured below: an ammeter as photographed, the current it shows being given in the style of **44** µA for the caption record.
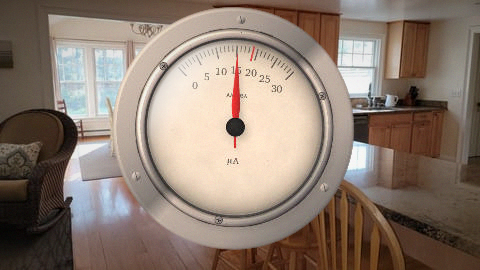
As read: **15** µA
